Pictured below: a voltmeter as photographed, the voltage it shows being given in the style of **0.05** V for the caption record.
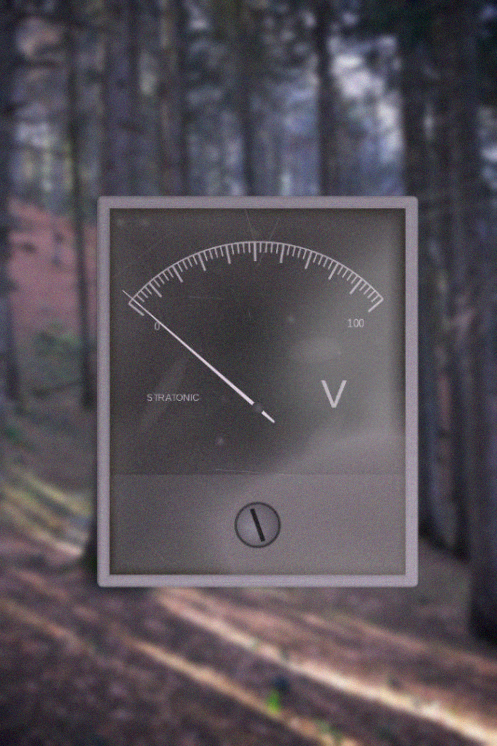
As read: **2** V
